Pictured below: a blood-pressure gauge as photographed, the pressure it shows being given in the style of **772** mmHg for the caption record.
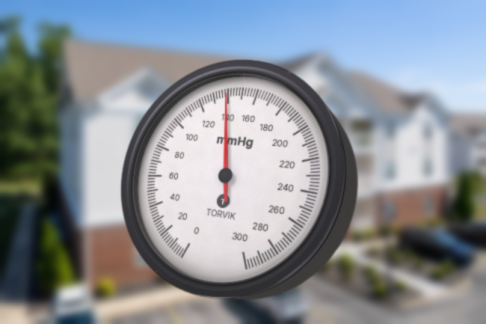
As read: **140** mmHg
